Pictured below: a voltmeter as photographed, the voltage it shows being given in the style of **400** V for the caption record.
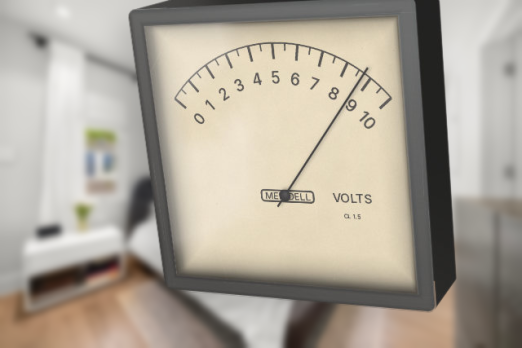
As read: **8.75** V
